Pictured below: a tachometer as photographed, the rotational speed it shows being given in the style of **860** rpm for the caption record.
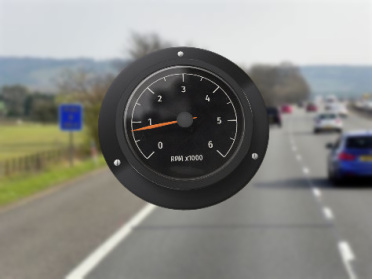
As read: **750** rpm
